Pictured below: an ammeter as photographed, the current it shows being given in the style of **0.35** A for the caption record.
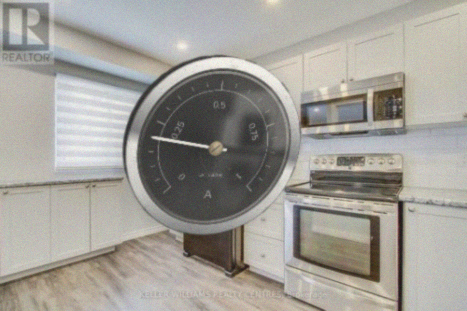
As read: **0.2** A
